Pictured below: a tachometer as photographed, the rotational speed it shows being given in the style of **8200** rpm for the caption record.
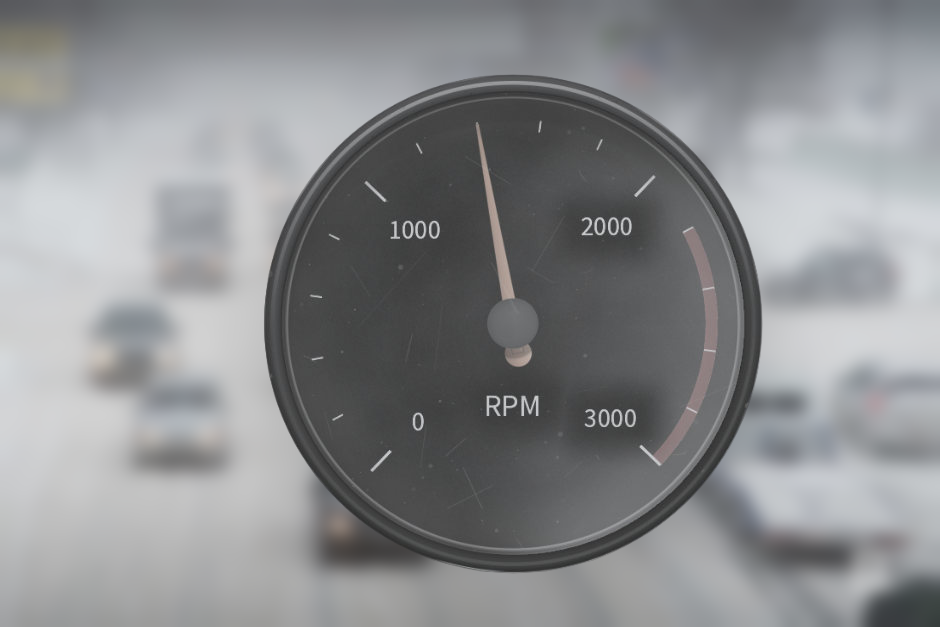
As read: **1400** rpm
